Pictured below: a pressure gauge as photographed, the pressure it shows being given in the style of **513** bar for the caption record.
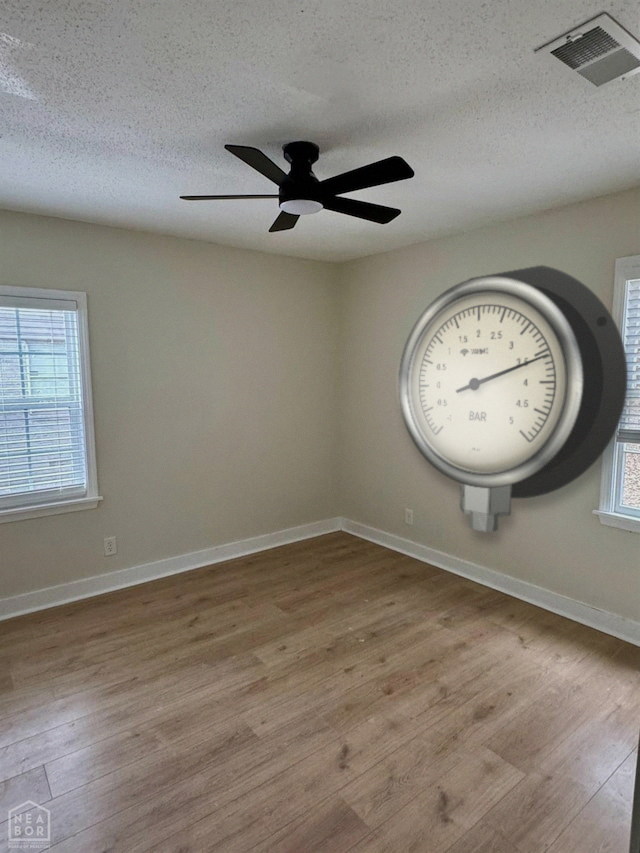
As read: **3.6** bar
